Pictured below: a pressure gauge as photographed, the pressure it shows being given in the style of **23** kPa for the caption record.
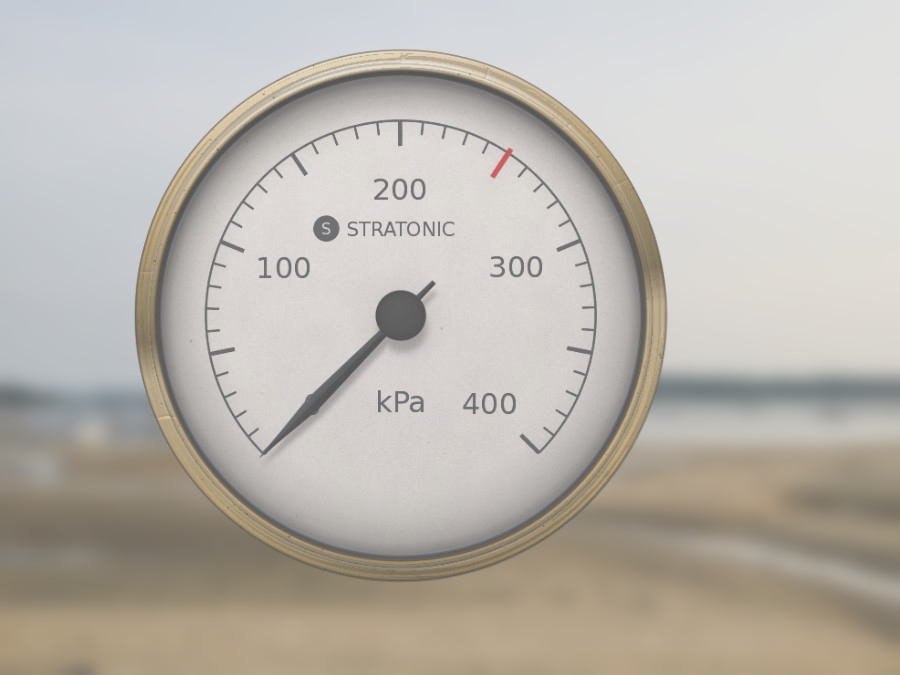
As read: **0** kPa
